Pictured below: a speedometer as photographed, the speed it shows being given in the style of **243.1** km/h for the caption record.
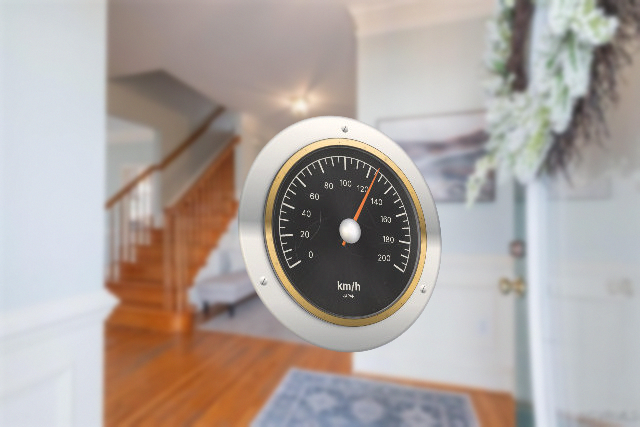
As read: **125** km/h
